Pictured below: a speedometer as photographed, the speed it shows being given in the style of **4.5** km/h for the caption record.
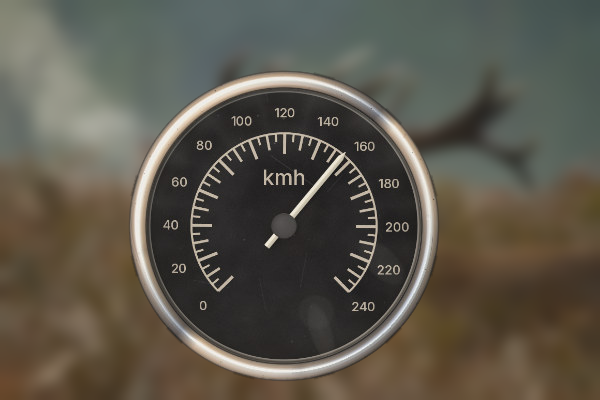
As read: **155** km/h
